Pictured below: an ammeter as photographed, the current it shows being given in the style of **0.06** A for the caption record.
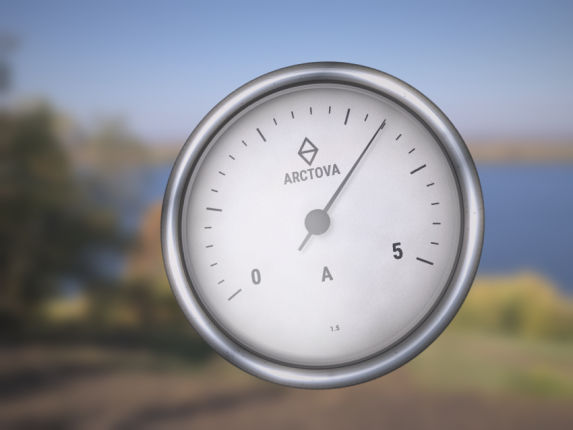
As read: **3.4** A
